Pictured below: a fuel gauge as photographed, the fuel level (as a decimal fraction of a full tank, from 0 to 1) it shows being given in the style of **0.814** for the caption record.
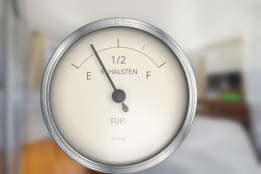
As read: **0.25**
